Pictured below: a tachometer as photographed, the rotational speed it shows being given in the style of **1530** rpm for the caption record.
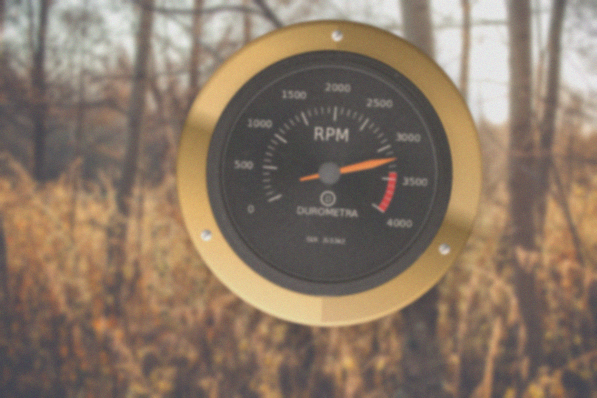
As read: **3200** rpm
